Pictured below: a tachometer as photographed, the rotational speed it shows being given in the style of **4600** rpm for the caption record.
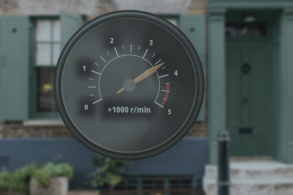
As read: **3625** rpm
